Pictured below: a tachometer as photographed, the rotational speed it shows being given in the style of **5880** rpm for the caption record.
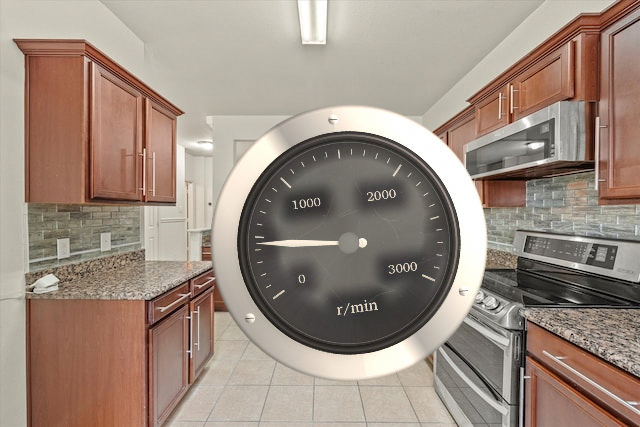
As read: **450** rpm
